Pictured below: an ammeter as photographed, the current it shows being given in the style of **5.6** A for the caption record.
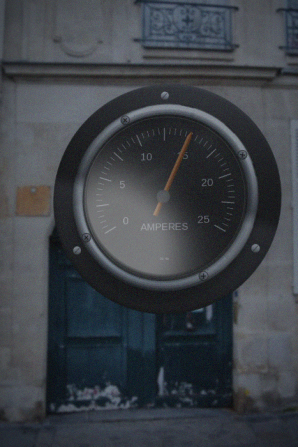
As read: **15** A
